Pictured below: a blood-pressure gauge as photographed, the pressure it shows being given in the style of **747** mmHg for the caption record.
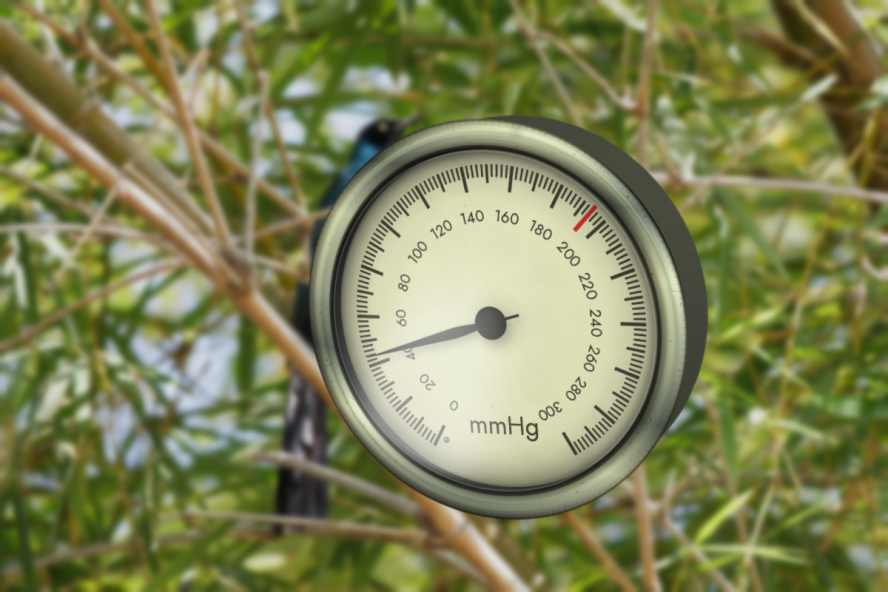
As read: **44** mmHg
